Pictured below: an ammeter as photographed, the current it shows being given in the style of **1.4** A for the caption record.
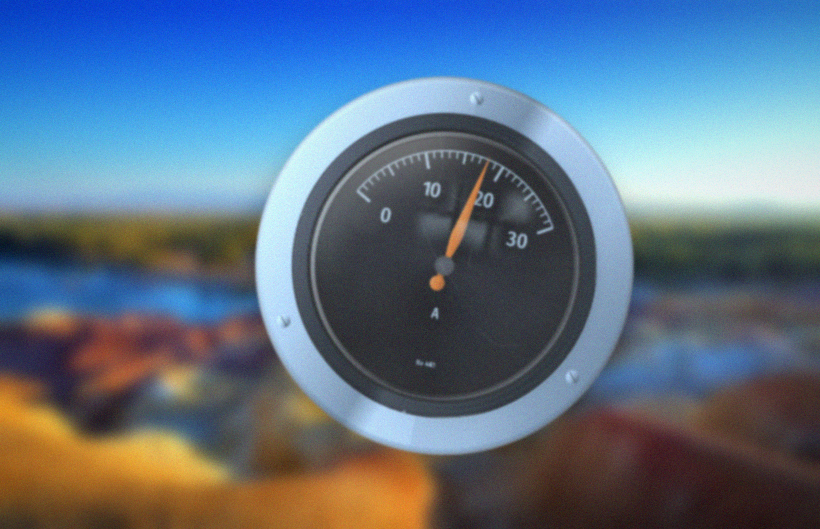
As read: **18** A
